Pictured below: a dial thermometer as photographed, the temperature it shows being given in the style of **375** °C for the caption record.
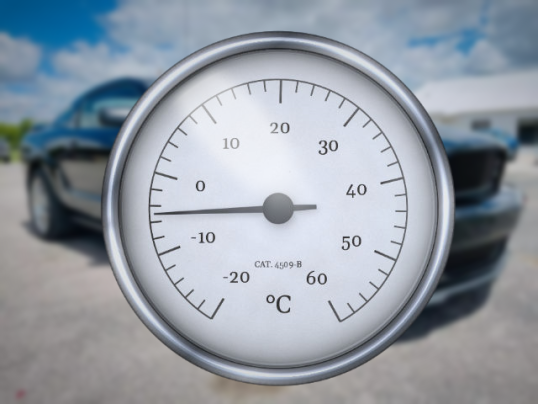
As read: **-5** °C
